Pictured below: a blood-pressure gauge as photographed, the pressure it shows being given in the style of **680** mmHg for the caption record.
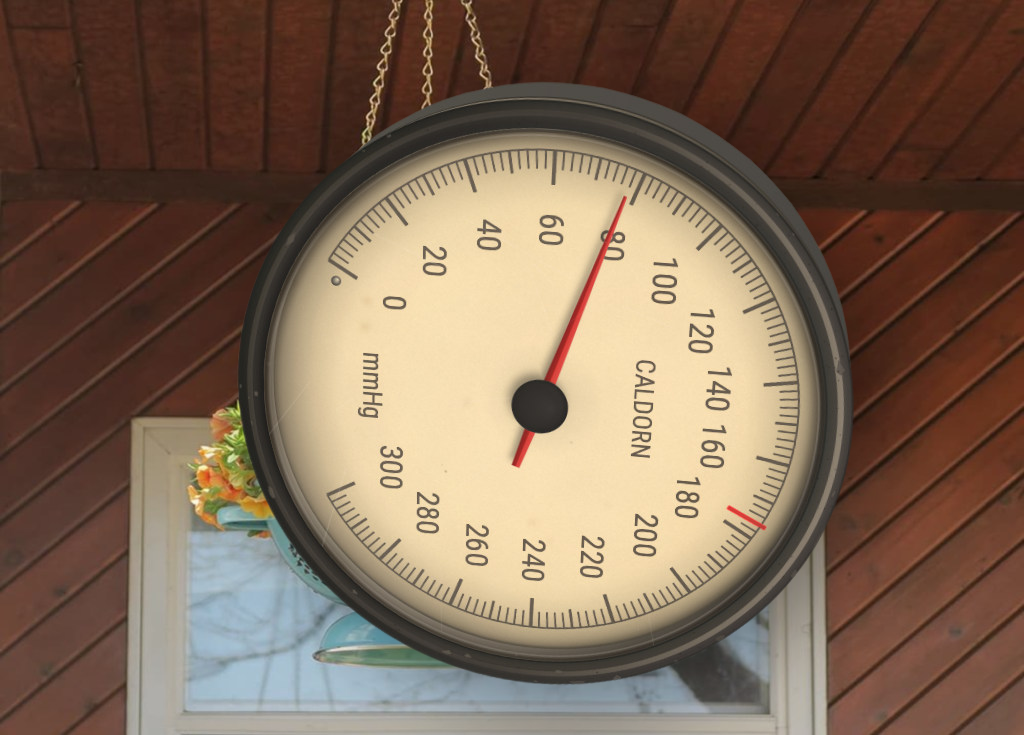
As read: **78** mmHg
